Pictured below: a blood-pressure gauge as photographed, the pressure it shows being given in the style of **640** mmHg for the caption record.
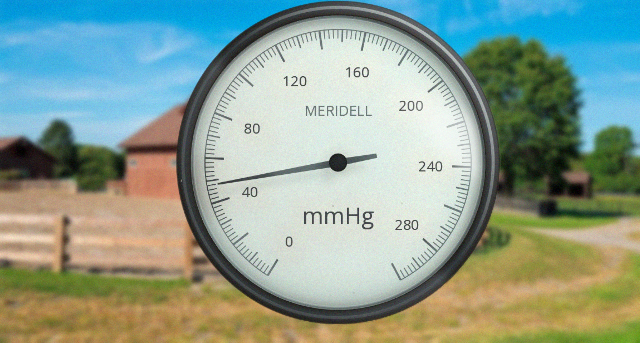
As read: **48** mmHg
